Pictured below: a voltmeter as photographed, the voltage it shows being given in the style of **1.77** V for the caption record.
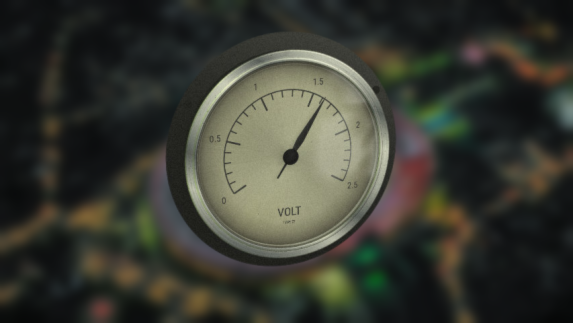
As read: **1.6** V
